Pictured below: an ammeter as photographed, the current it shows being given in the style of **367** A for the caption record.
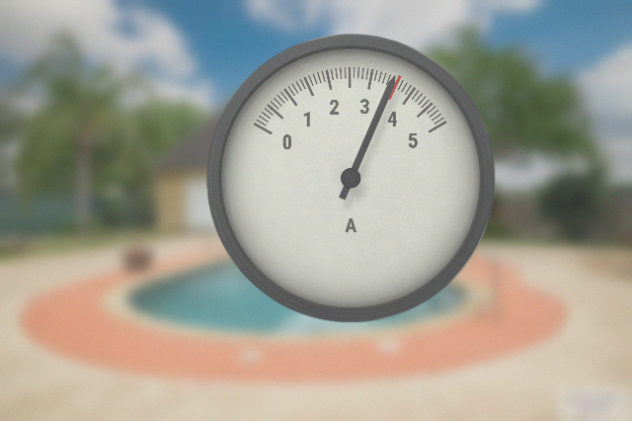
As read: **3.5** A
